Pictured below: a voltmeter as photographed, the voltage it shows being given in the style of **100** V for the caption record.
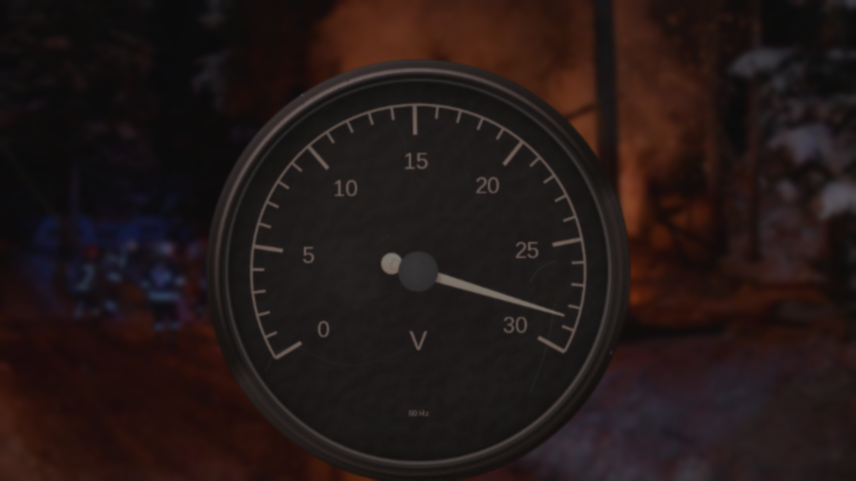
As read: **28.5** V
